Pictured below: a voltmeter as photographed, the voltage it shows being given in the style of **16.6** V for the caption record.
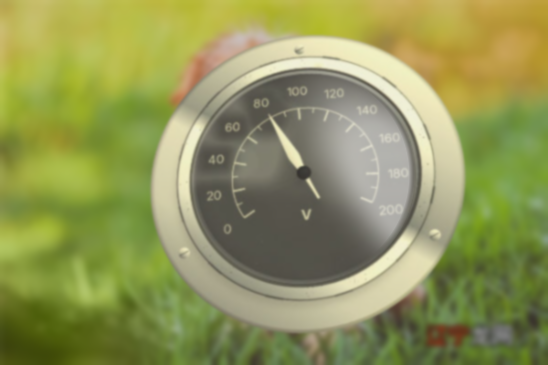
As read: **80** V
